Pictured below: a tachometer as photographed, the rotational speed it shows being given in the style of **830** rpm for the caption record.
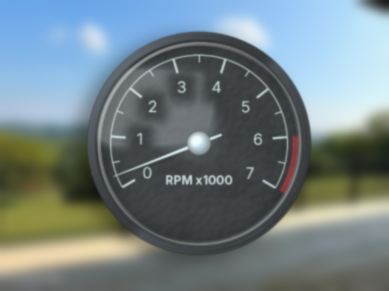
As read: **250** rpm
